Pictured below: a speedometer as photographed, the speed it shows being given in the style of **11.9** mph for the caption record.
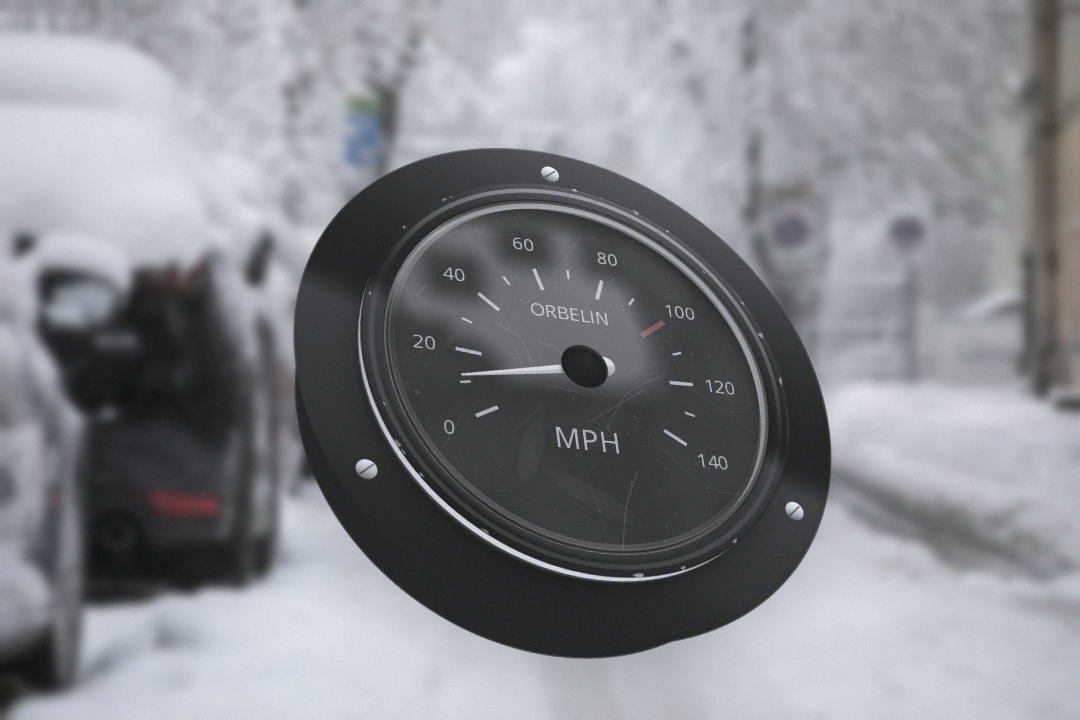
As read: **10** mph
